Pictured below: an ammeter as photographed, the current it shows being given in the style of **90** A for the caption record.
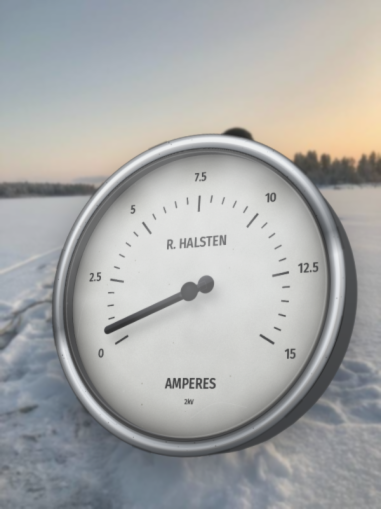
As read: **0.5** A
